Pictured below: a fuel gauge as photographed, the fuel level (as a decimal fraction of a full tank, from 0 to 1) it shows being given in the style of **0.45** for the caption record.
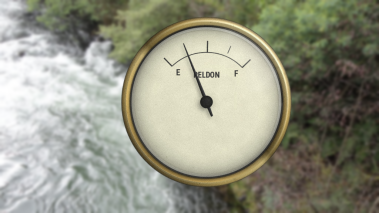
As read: **0.25**
